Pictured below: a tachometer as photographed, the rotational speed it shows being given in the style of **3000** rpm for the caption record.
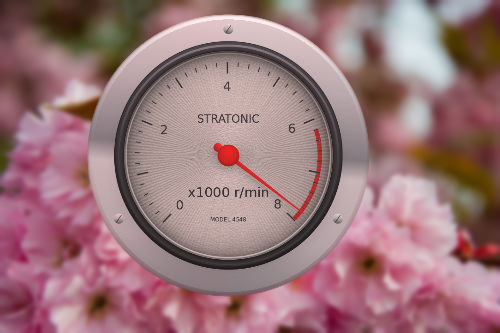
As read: **7800** rpm
